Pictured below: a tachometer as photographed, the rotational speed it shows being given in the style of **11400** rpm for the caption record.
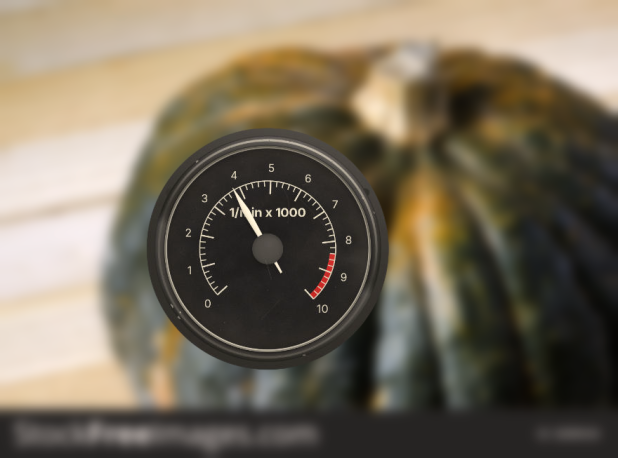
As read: **3800** rpm
